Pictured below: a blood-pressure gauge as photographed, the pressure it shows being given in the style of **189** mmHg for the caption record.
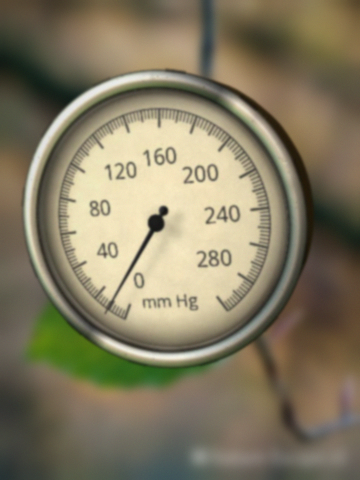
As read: **10** mmHg
